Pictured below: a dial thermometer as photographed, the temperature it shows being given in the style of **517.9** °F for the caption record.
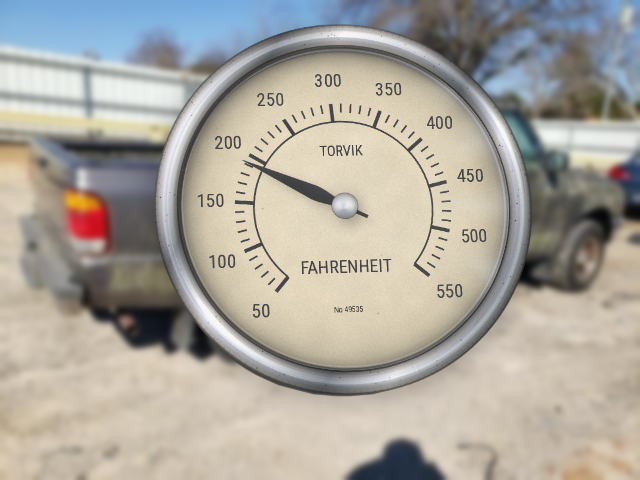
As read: **190** °F
